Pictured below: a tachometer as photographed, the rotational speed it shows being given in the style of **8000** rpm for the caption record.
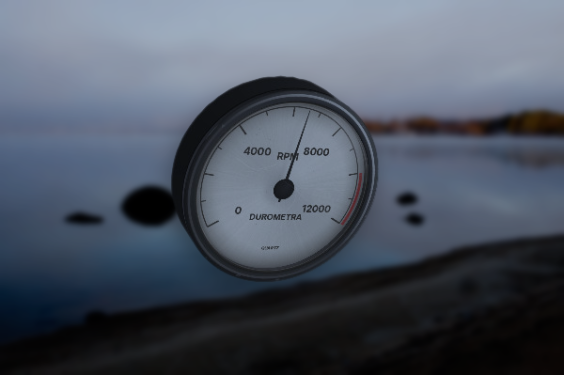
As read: **6500** rpm
